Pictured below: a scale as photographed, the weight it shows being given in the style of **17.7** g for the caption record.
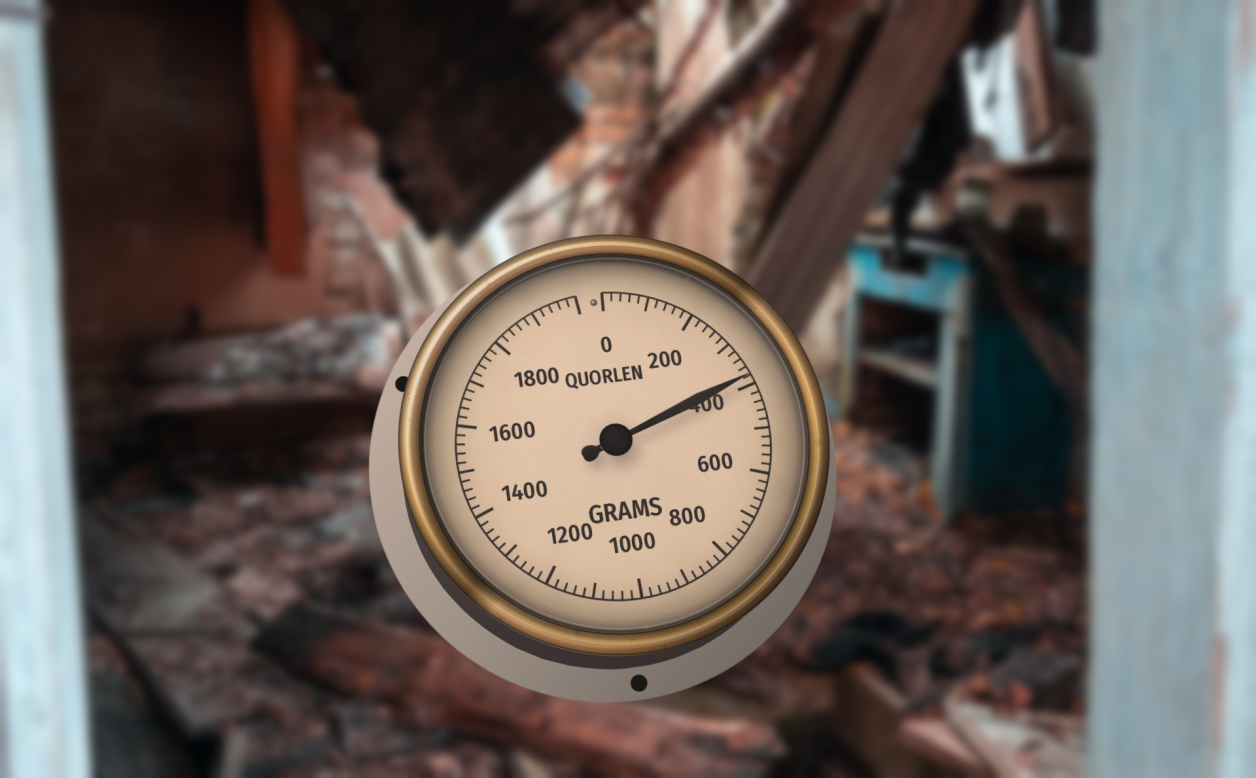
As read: **380** g
